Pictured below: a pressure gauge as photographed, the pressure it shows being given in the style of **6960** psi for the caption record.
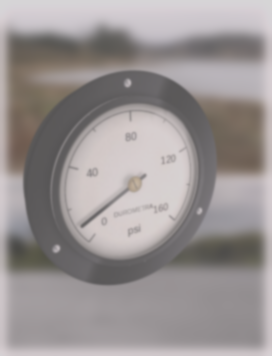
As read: **10** psi
